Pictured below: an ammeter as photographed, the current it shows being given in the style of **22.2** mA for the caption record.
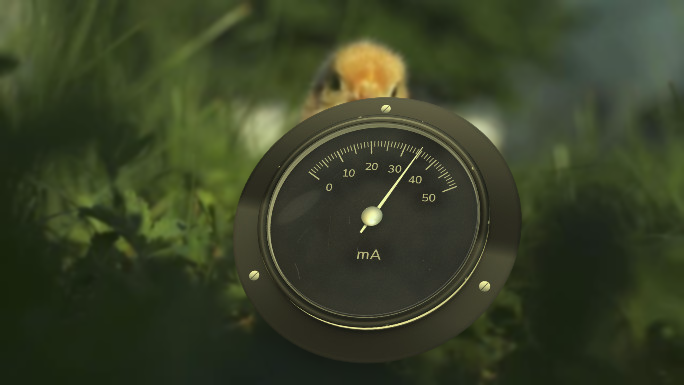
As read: **35** mA
